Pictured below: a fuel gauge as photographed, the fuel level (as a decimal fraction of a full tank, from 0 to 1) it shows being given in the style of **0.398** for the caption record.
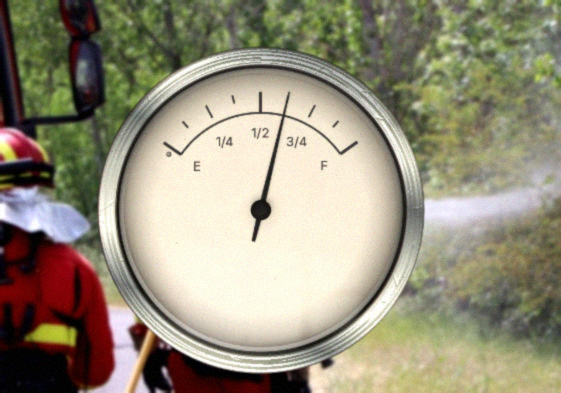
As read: **0.625**
